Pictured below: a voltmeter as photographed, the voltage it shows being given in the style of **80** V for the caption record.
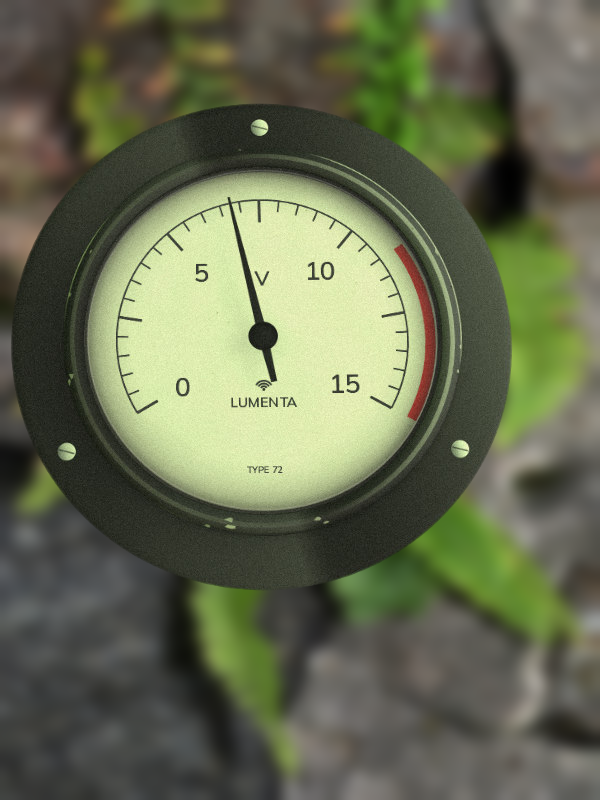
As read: **6.75** V
